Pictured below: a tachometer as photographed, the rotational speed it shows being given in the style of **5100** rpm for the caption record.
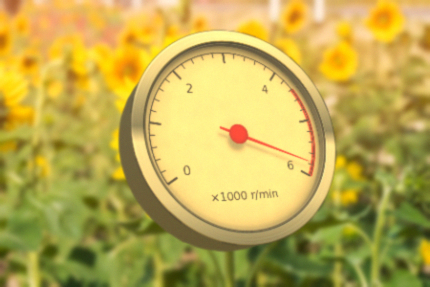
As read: **5800** rpm
